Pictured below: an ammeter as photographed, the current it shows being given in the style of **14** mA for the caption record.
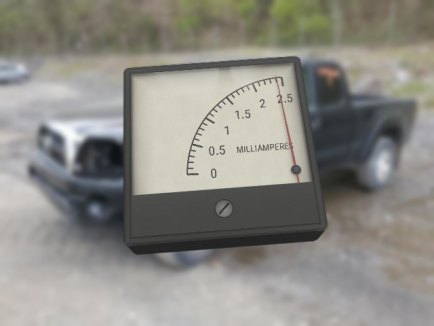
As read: **2.4** mA
